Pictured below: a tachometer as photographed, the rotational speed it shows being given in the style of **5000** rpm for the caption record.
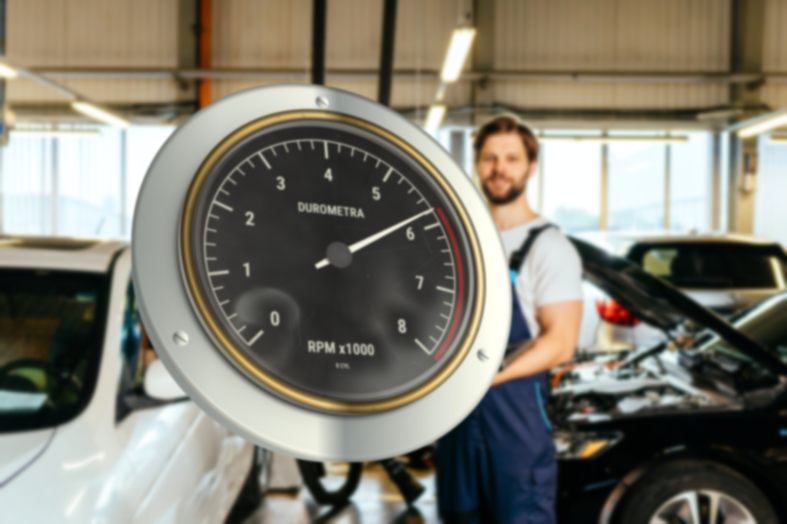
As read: **5800** rpm
